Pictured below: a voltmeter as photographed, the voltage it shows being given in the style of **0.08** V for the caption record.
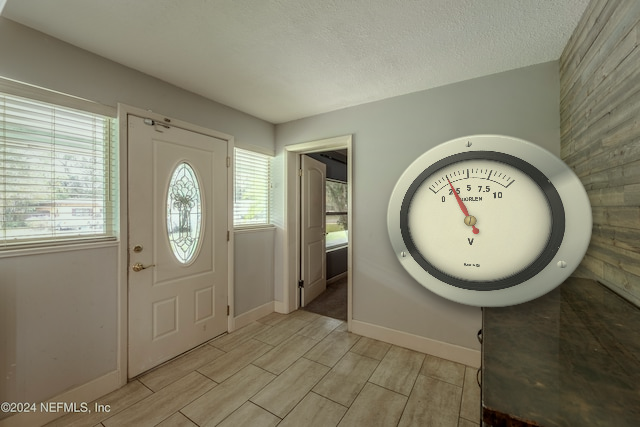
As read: **2.5** V
